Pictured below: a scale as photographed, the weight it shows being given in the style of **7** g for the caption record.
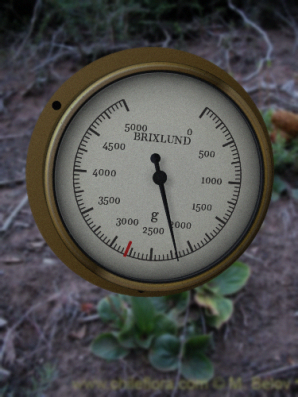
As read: **2200** g
